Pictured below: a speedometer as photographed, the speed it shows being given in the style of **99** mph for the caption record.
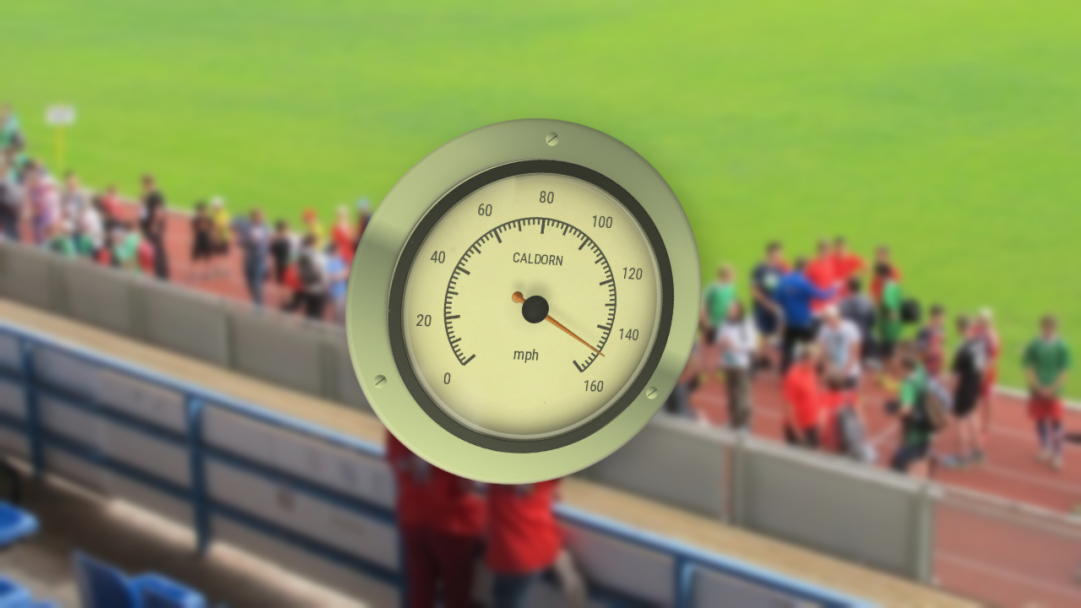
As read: **150** mph
